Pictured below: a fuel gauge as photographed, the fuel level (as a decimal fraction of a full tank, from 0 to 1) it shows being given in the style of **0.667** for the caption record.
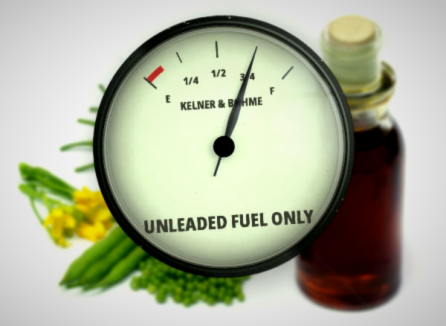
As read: **0.75**
